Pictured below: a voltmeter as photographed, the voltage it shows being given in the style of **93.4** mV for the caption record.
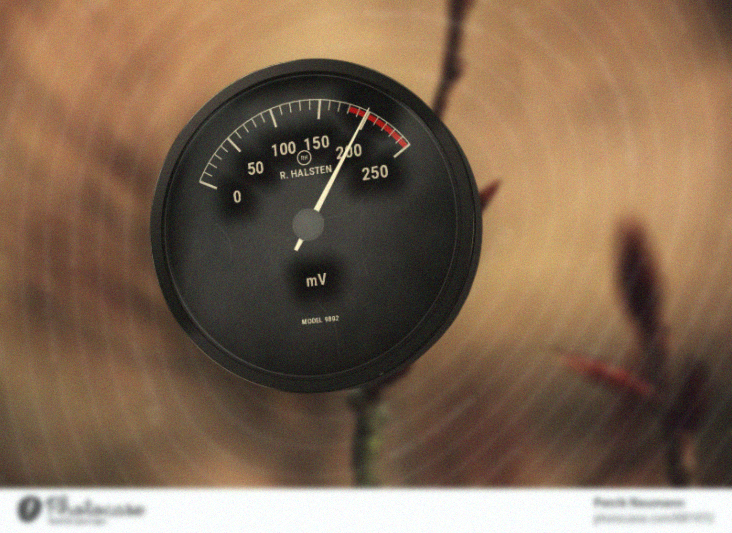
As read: **200** mV
